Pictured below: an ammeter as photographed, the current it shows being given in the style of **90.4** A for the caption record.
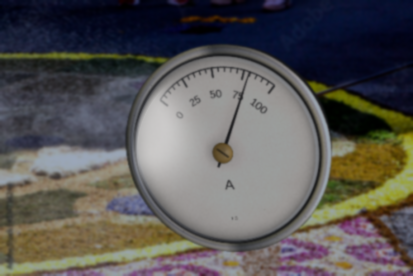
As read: **80** A
